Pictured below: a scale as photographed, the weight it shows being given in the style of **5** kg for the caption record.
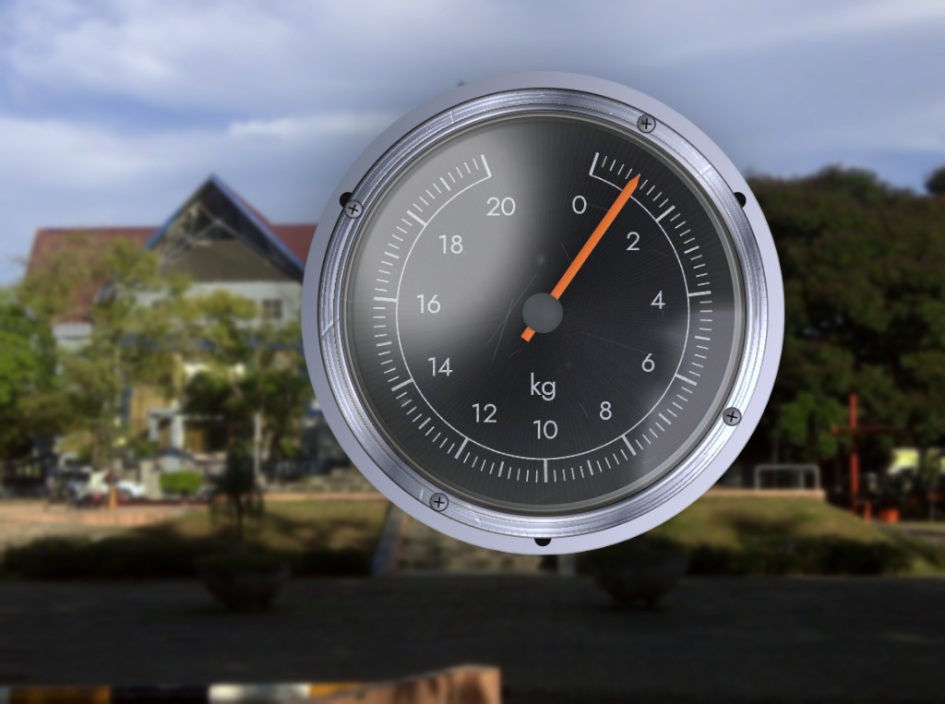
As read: **1** kg
